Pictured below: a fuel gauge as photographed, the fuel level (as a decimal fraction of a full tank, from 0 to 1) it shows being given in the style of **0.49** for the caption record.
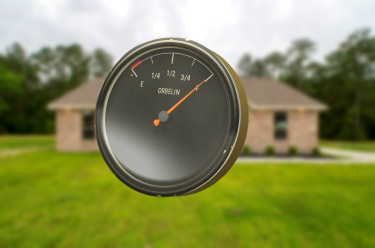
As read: **1**
